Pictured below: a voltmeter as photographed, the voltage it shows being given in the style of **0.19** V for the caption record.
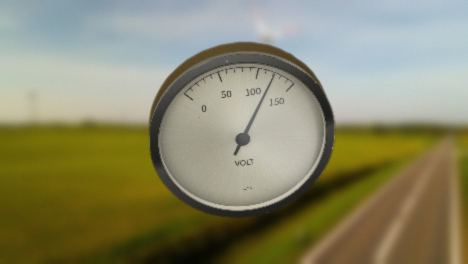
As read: **120** V
